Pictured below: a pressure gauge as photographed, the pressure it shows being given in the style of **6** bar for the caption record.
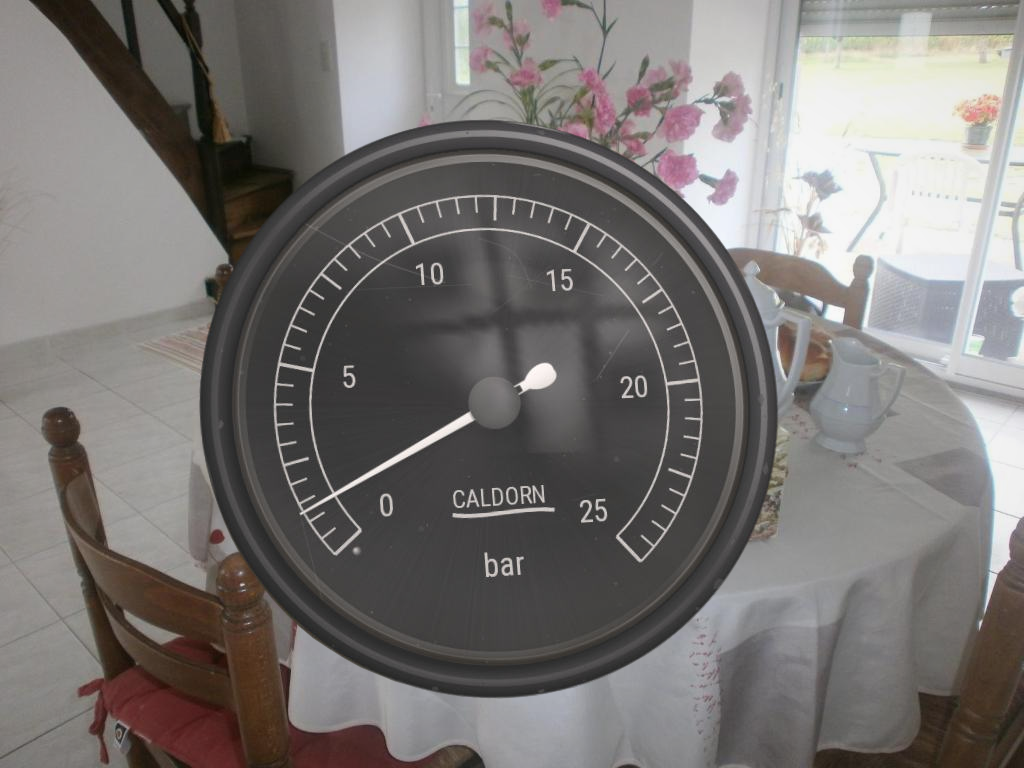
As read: **1.25** bar
